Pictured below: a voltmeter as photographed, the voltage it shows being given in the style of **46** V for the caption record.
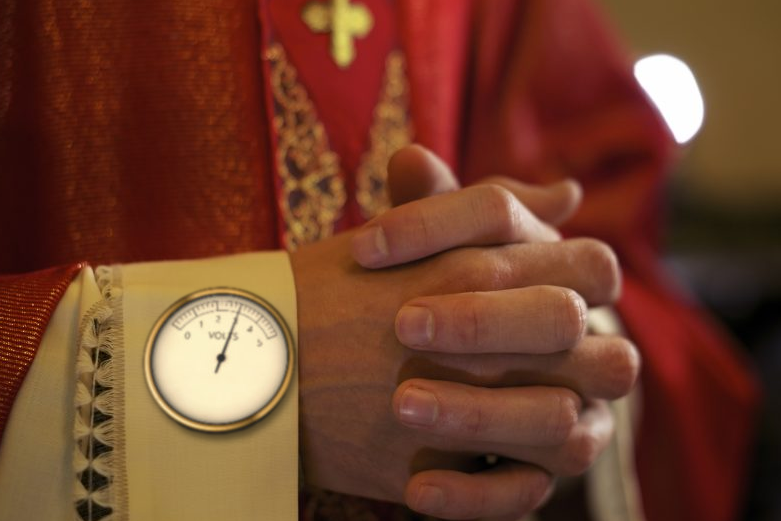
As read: **3** V
